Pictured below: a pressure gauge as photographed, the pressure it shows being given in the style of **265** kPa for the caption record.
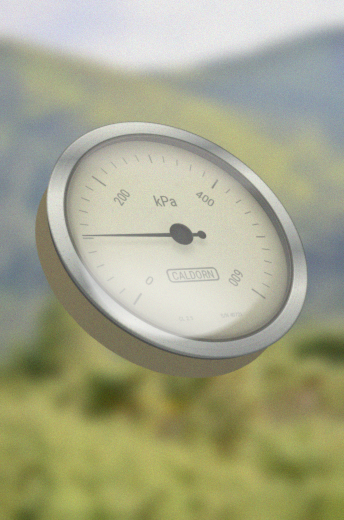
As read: **100** kPa
